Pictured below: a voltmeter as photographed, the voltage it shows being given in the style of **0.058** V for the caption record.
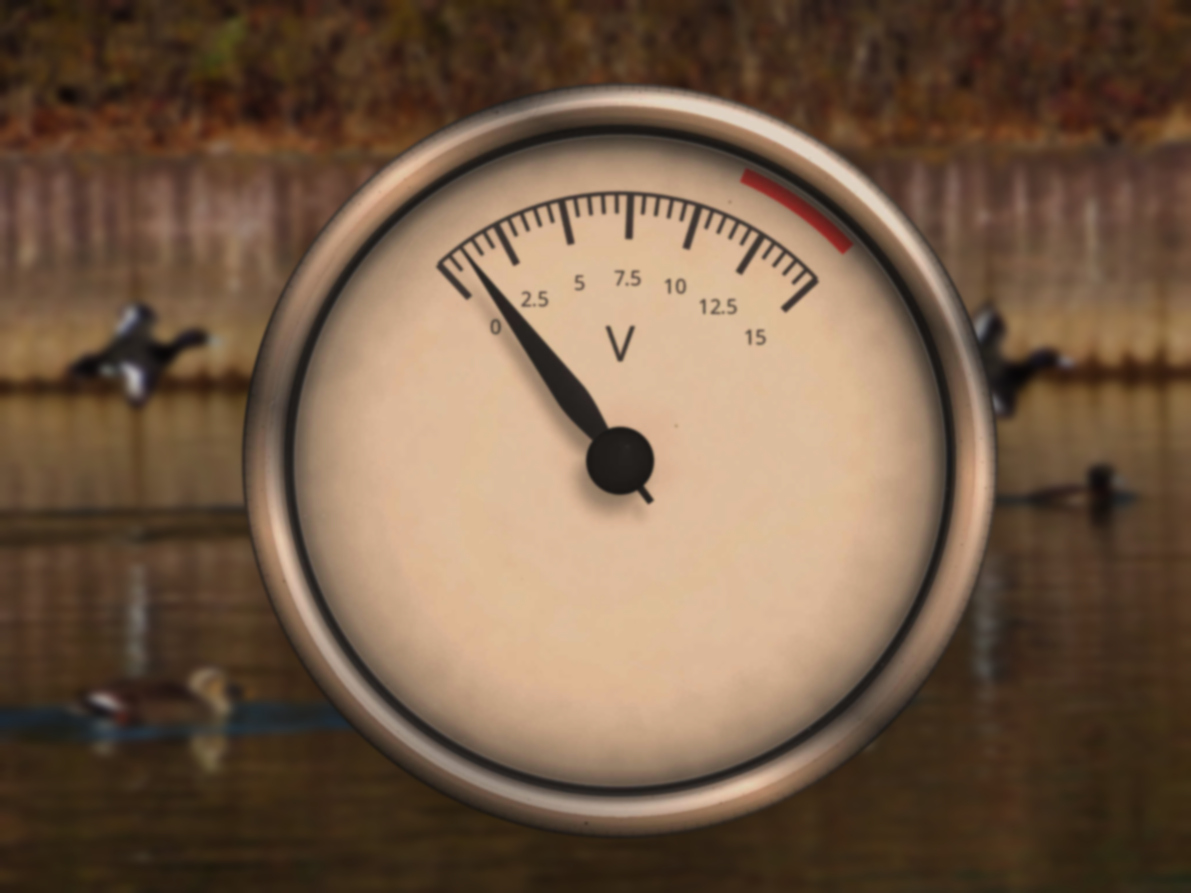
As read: **1** V
